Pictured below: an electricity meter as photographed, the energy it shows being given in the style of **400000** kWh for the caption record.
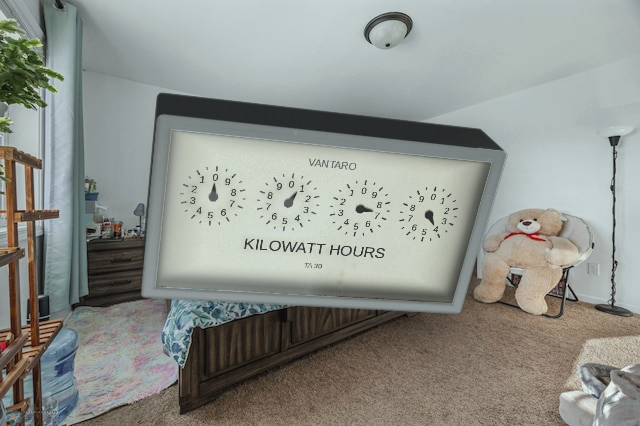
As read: **74** kWh
